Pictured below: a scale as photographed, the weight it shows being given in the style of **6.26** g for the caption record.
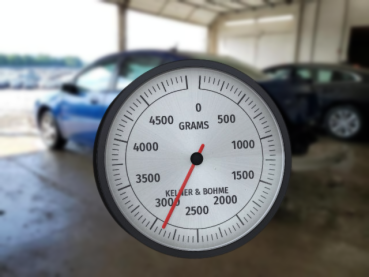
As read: **2900** g
